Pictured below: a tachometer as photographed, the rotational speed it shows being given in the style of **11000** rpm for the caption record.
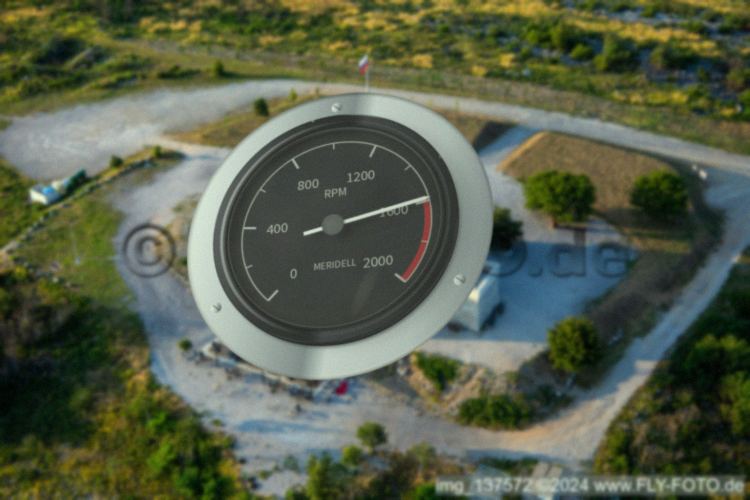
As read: **1600** rpm
